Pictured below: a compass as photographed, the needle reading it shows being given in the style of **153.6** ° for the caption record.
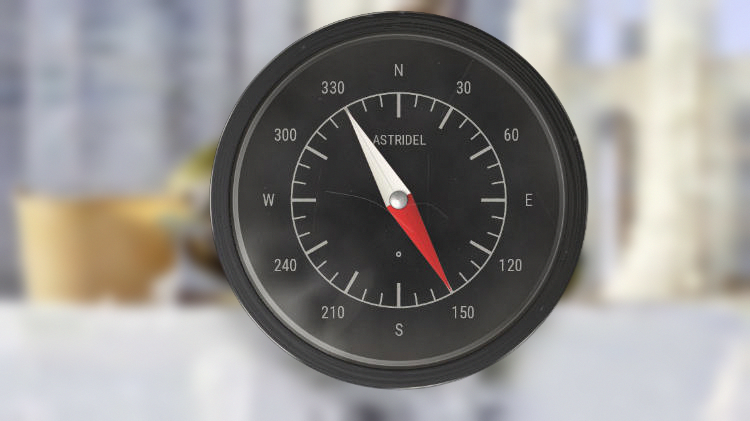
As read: **150** °
